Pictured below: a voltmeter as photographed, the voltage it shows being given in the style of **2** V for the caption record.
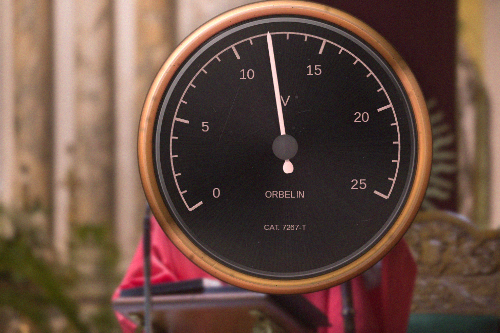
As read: **12** V
